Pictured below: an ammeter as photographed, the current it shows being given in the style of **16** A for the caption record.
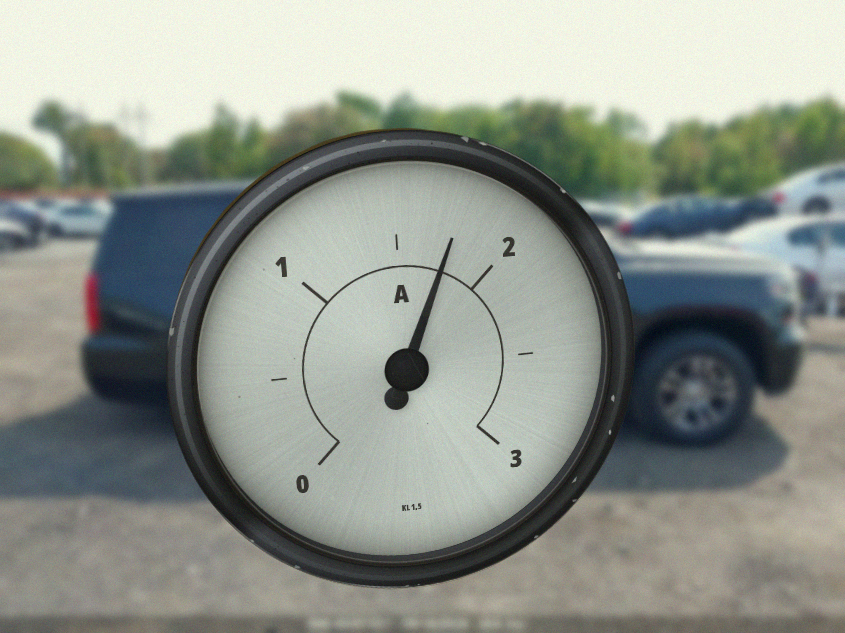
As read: **1.75** A
